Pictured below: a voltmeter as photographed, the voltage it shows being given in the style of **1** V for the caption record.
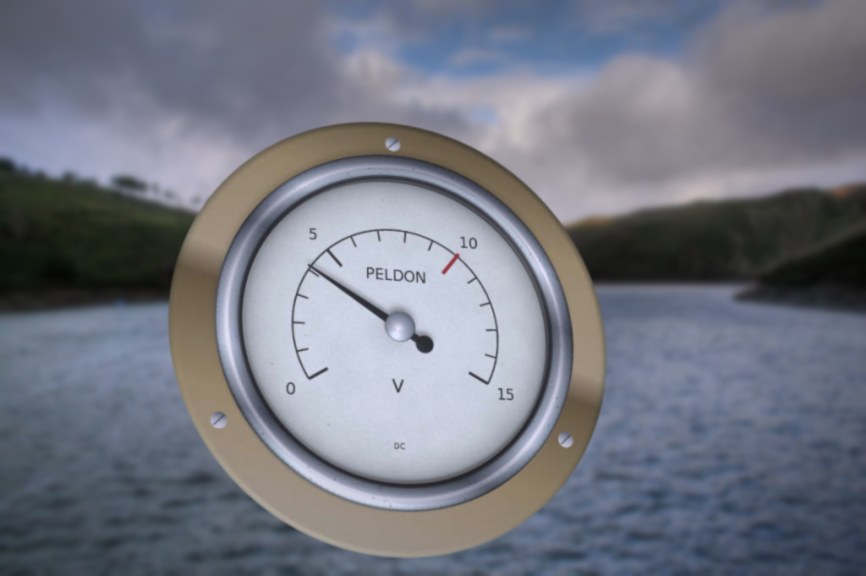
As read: **4** V
